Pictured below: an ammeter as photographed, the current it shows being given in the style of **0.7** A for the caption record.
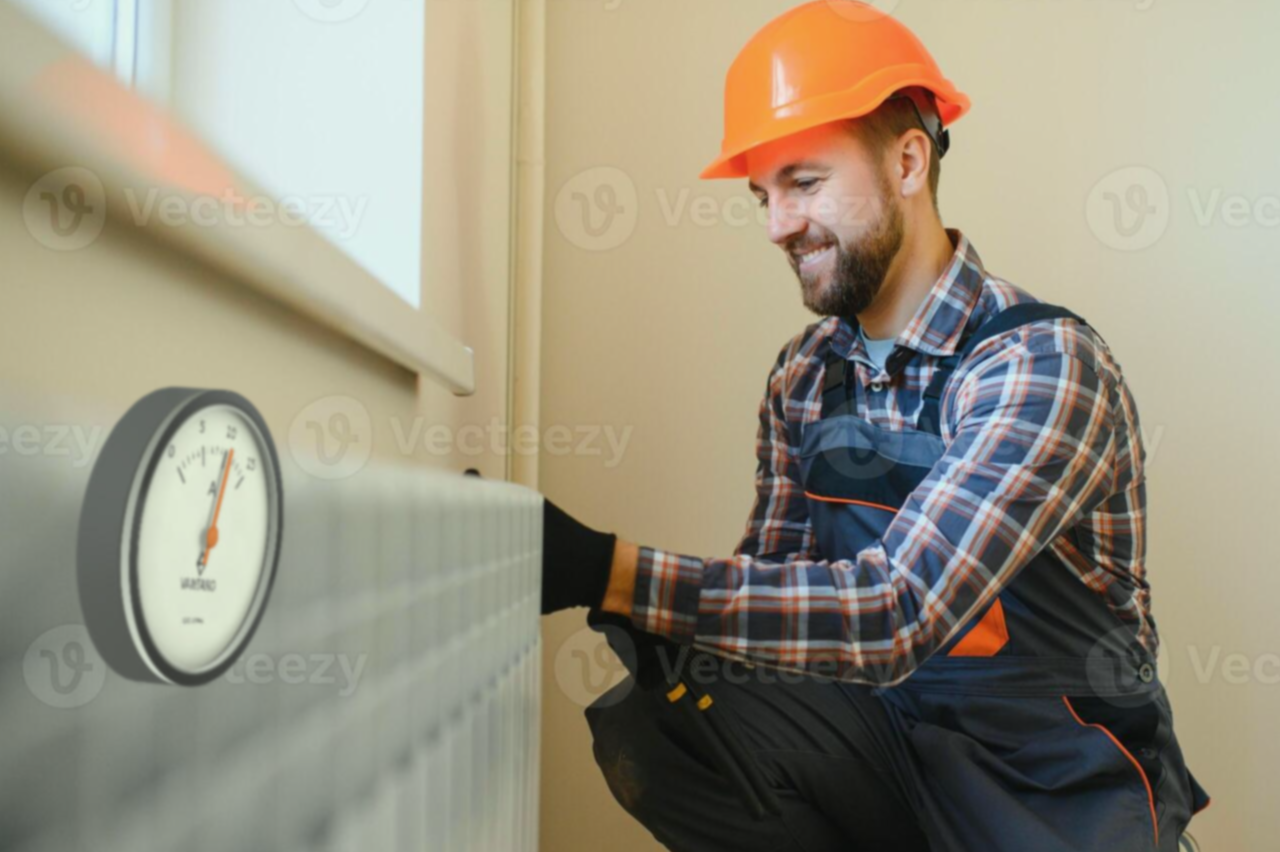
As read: **10** A
